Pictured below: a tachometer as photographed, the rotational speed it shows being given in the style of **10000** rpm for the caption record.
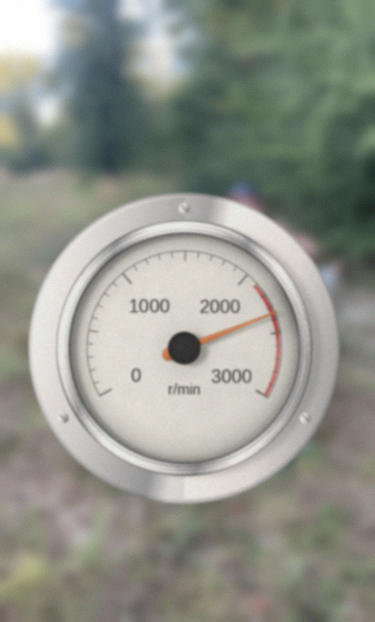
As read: **2350** rpm
